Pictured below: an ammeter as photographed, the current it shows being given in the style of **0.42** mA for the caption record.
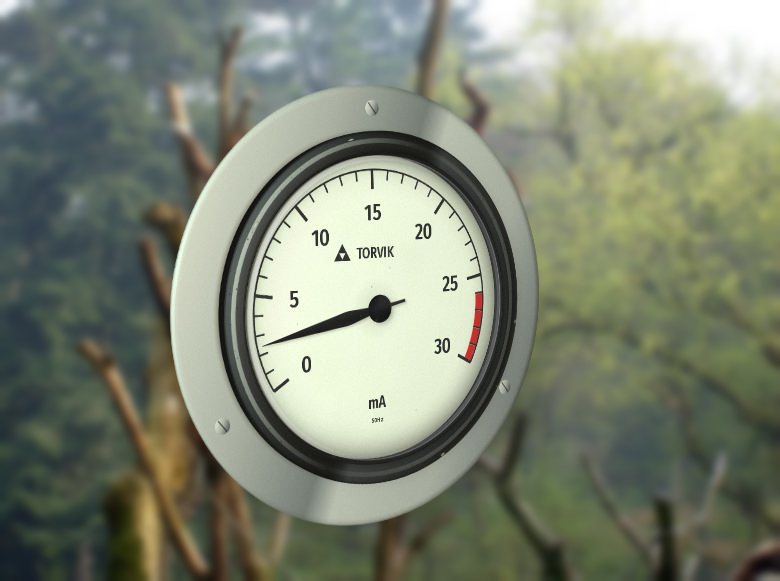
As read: **2.5** mA
